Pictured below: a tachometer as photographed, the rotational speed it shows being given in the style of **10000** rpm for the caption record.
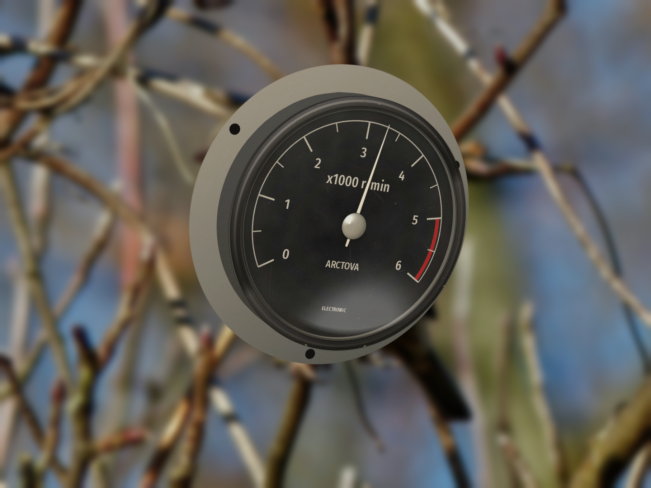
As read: **3250** rpm
